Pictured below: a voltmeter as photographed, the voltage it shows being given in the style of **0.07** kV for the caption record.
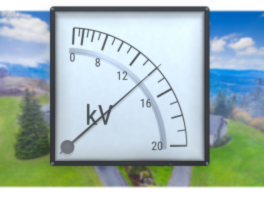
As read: **14** kV
